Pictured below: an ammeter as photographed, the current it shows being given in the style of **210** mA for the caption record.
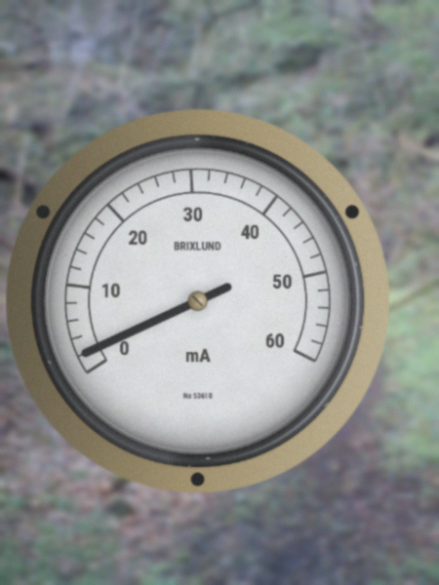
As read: **2** mA
